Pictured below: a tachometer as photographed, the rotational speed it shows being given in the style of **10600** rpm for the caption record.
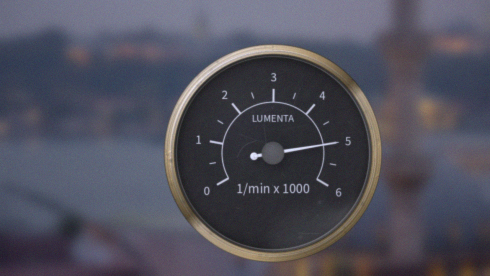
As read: **5000** rpm
